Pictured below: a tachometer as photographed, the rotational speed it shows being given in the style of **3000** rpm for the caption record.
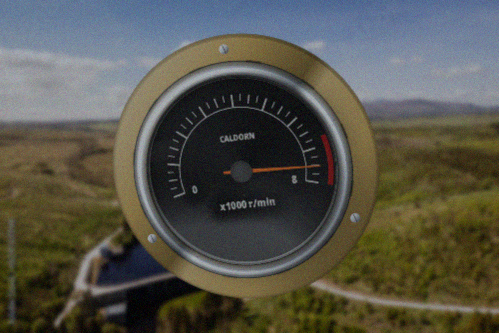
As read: **7500** rpm
